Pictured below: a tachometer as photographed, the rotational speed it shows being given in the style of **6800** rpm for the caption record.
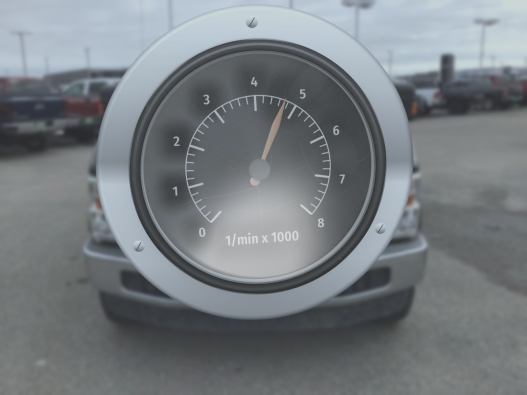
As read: **4700** rpm
